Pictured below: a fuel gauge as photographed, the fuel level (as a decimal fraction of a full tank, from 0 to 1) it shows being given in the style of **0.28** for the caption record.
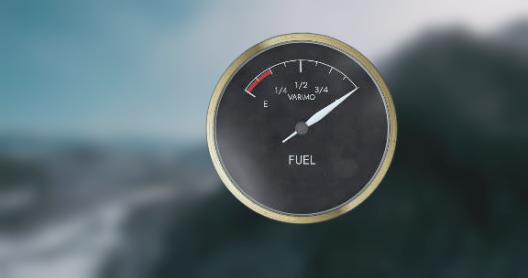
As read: **1**
